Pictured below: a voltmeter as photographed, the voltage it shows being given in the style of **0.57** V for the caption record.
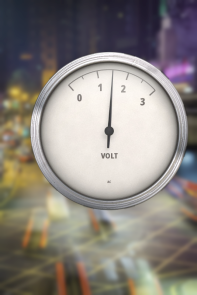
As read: **1.5** V
